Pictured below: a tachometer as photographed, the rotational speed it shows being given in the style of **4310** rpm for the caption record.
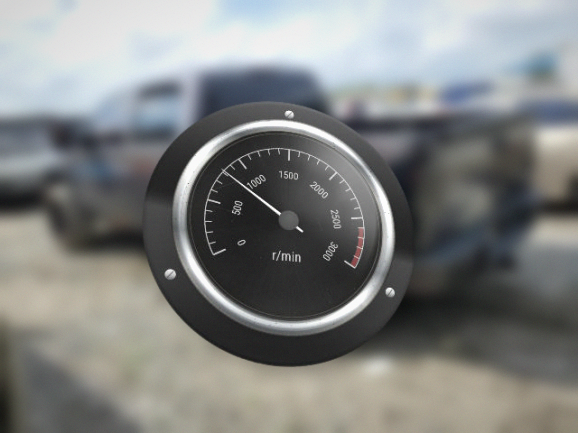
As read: **800** rpm
